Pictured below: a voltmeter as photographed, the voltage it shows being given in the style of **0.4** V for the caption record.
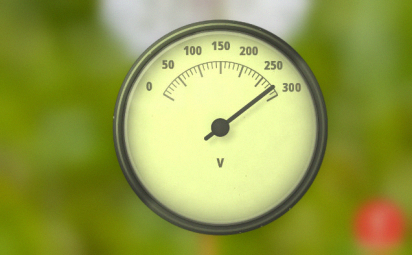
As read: **280** V
